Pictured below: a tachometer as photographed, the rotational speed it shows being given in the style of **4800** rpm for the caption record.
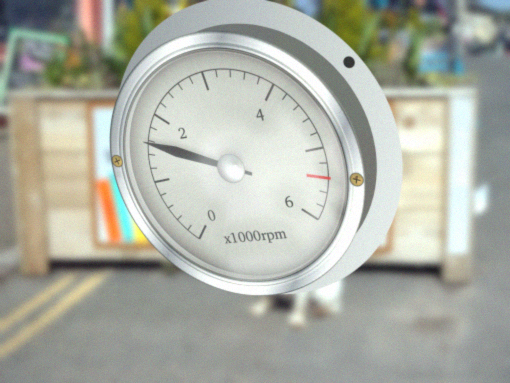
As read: **1600** rpm
